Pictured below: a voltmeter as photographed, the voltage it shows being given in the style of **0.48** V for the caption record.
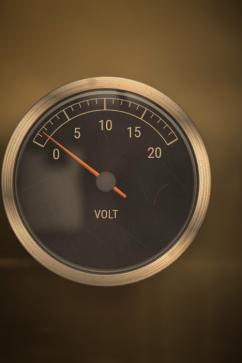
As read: **1.5** V
